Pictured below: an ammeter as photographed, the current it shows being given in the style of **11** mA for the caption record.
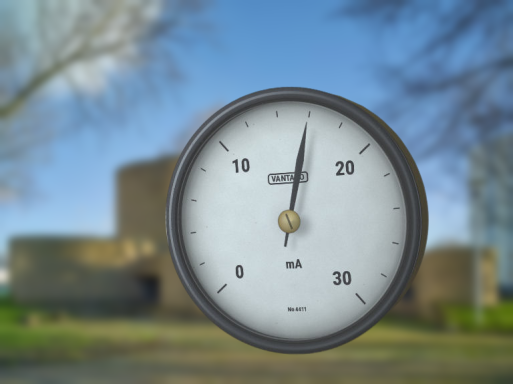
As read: **16** mA
